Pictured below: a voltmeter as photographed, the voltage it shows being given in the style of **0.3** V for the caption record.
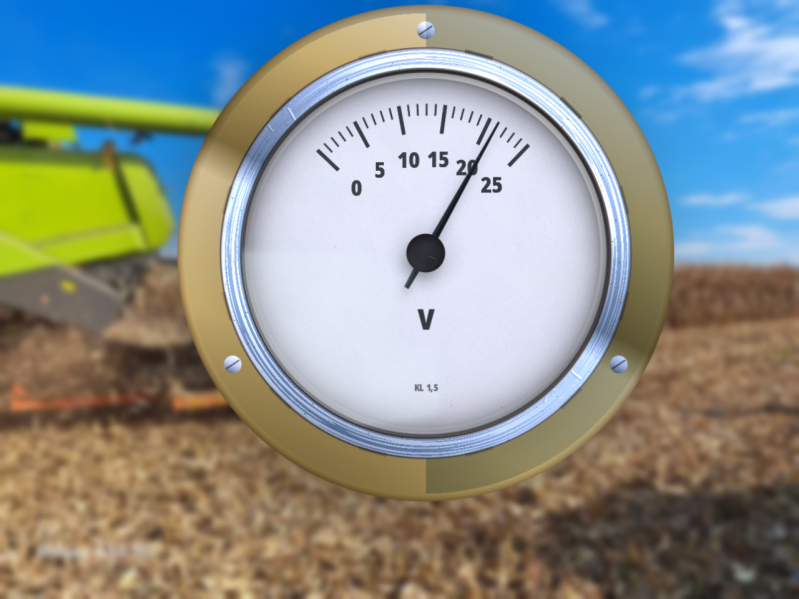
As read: **21** V
